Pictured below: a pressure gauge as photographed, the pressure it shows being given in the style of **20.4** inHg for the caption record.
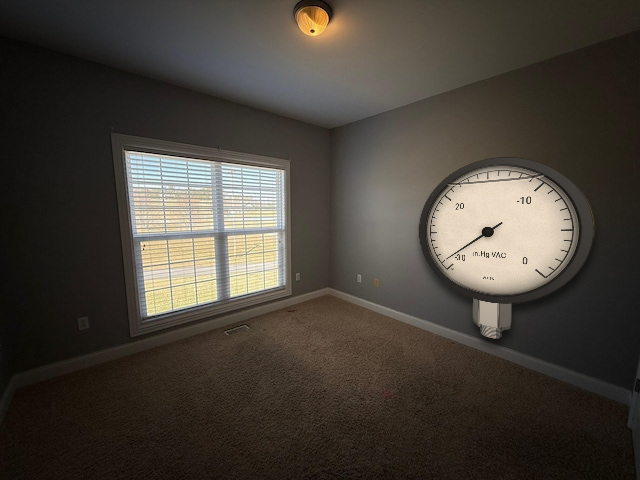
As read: **-29** inHg
